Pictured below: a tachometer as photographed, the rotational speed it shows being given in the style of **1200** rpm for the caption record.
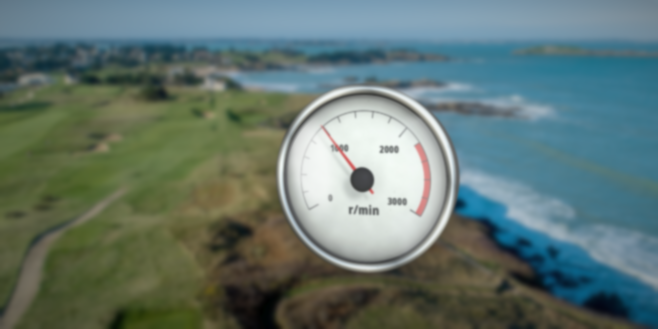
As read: **1000** rpm
